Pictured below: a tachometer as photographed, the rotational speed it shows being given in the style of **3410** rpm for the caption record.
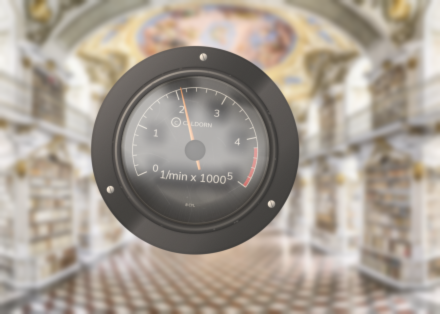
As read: **2100** rpm
